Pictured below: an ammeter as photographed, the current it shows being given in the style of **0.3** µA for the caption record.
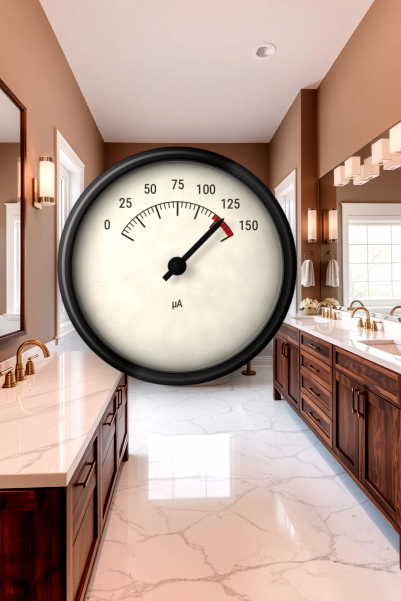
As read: **130** µA
